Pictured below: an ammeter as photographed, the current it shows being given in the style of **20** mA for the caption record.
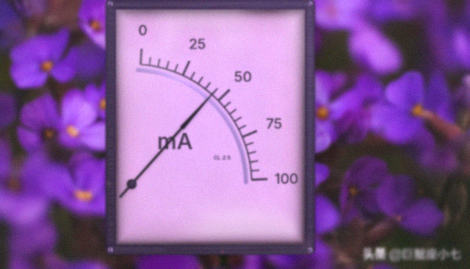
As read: **45** mA
